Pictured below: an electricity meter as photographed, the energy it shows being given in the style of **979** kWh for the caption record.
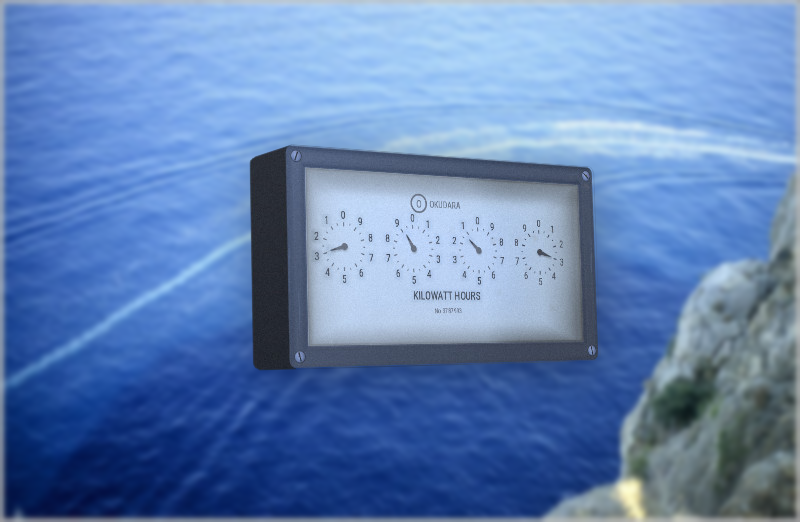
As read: **2913** kWh
